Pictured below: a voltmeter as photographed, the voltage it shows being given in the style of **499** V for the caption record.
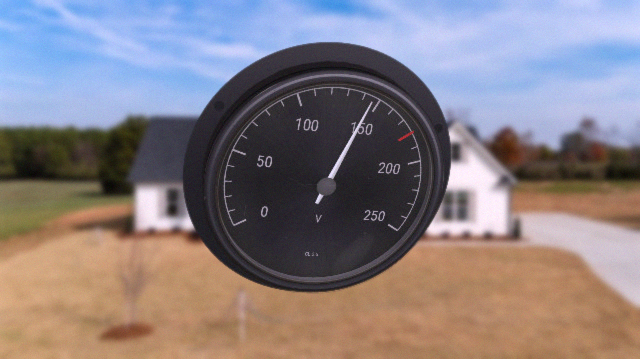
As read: **145** V
